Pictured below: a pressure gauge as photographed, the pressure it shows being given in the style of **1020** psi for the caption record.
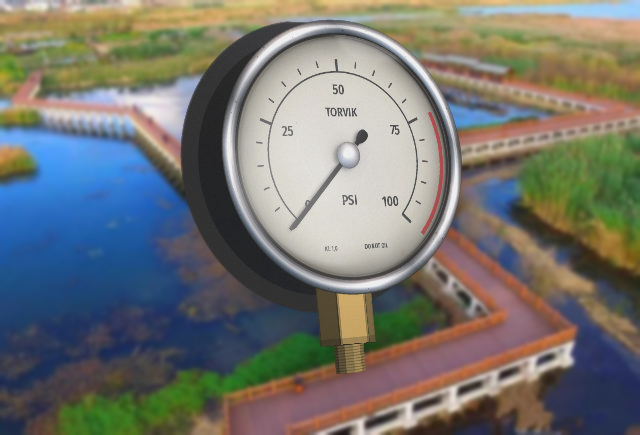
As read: **0** psi
